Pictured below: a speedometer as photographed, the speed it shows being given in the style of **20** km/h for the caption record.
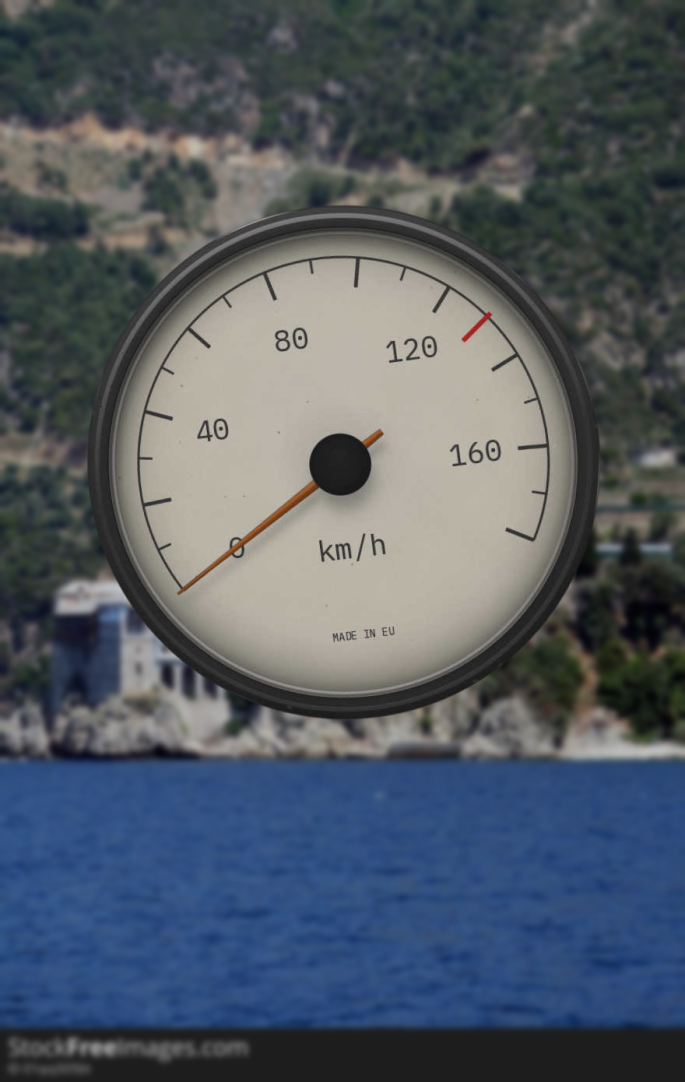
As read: **0** km/h
